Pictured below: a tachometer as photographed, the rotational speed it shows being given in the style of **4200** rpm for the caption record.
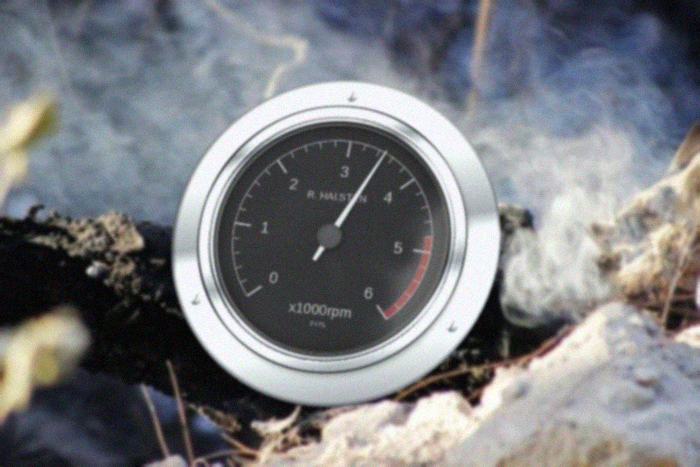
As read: **3500** rpm
